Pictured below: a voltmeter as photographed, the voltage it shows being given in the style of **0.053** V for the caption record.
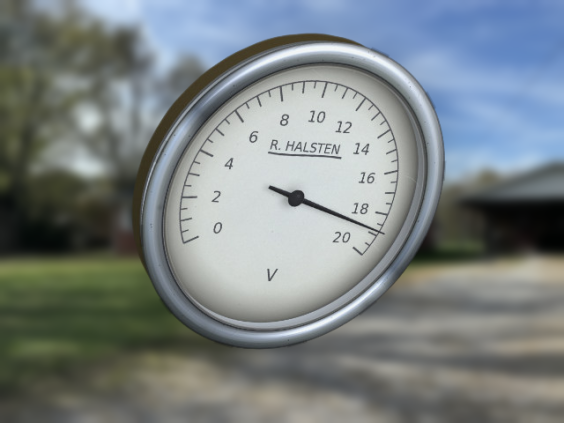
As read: **18.75** V
